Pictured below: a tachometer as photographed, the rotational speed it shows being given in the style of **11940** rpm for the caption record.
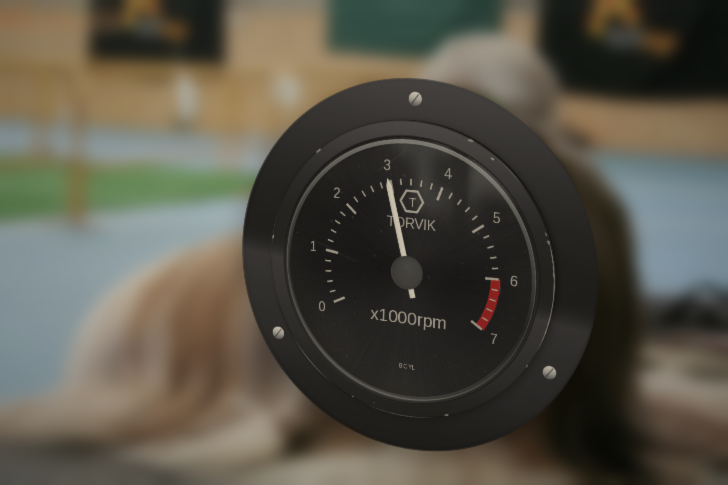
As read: **3000** rpm
